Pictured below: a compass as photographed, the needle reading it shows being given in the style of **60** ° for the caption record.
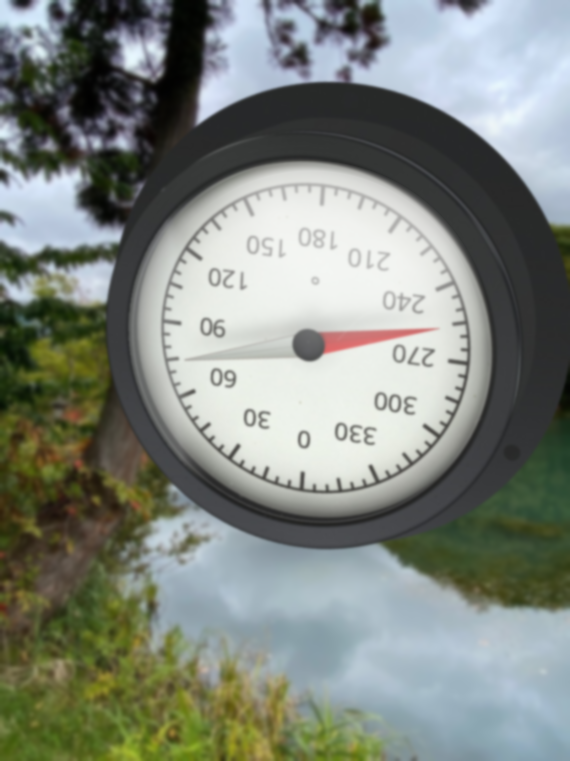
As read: **255** °
